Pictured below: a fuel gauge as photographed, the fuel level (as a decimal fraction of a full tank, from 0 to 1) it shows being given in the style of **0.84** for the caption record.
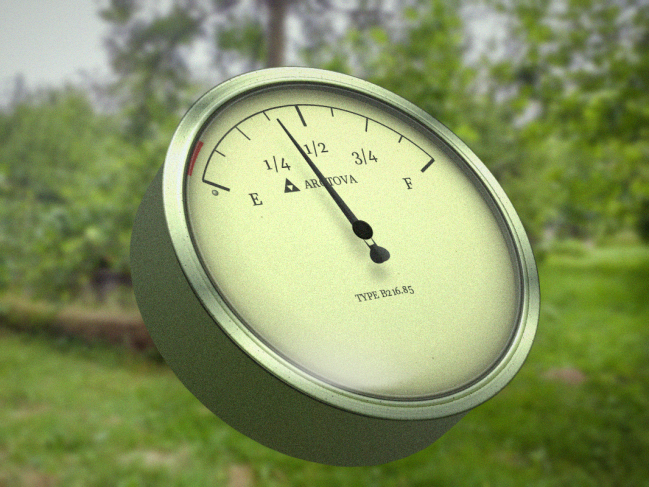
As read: **0.375**
